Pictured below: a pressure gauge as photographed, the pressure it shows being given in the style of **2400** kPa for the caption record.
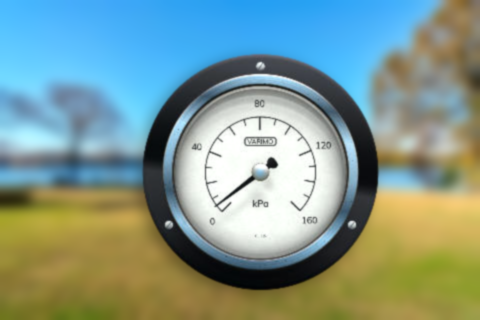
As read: **5** kPa
